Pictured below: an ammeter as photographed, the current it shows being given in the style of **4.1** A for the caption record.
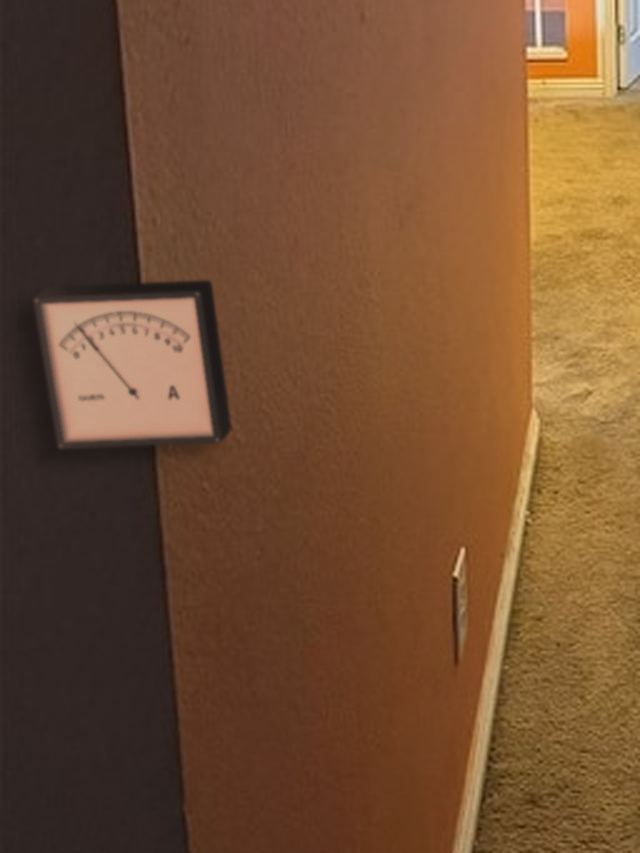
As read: **2** A
